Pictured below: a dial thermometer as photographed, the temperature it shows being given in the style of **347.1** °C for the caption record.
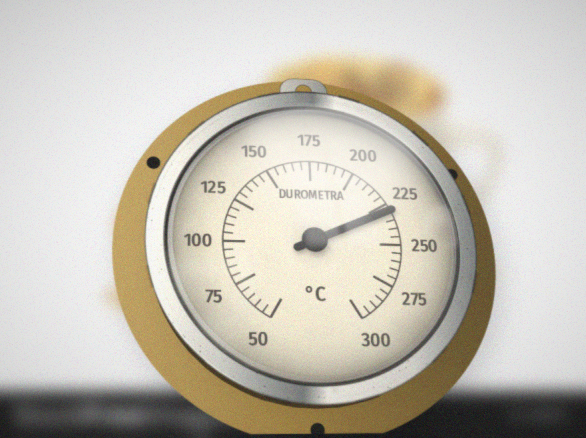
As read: **230** °C
